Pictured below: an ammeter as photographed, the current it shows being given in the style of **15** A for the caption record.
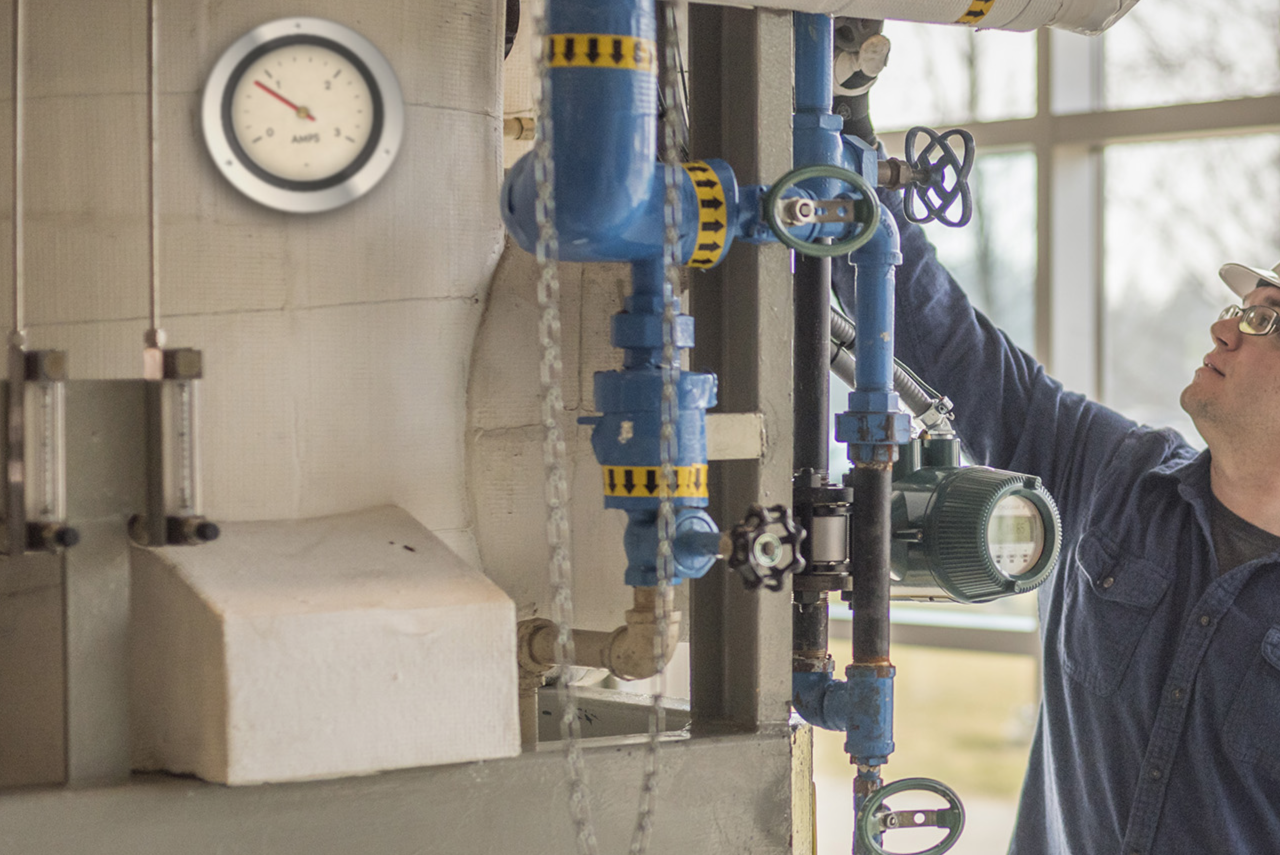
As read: **0.8** A
